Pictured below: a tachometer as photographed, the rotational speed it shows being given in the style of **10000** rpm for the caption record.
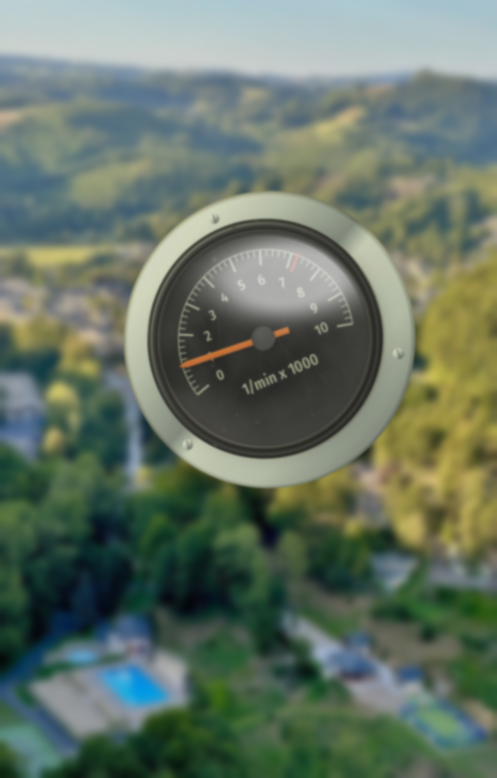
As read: **1000** rpm
